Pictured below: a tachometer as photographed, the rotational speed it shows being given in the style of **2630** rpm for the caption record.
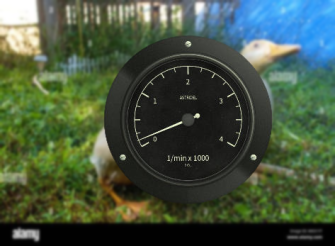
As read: **125** rpm
